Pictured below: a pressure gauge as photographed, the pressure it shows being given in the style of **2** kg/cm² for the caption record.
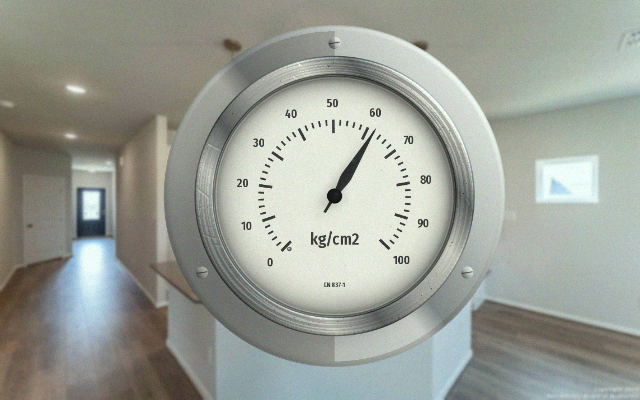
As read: **62** kg/cm²
